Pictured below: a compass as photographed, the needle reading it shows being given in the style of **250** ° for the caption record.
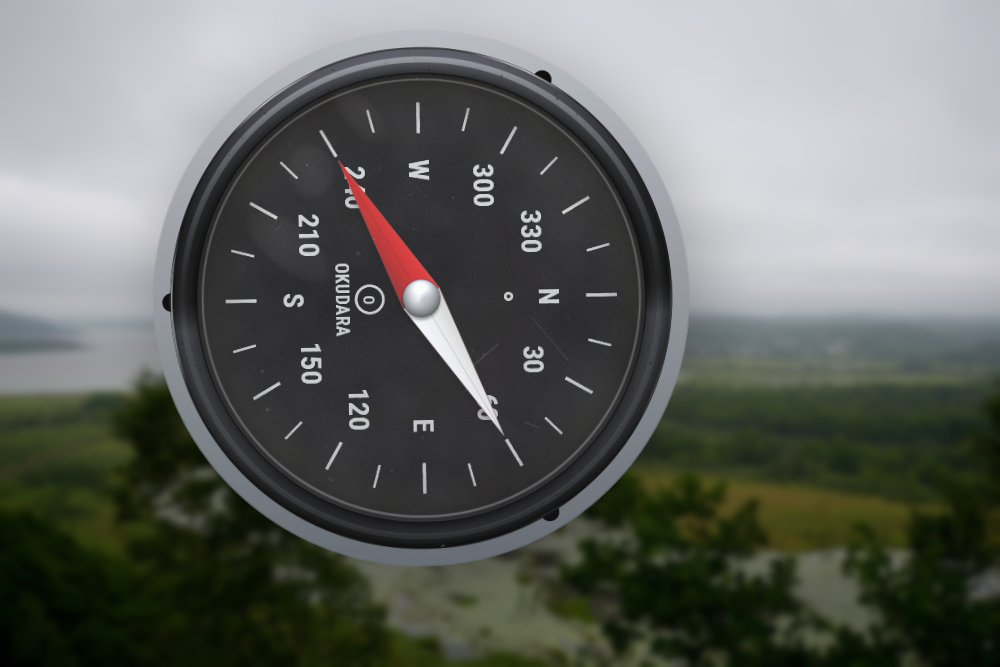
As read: **240** °
